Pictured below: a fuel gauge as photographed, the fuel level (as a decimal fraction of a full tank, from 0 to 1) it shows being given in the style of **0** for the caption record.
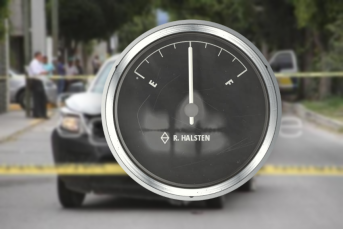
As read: **0.5**
